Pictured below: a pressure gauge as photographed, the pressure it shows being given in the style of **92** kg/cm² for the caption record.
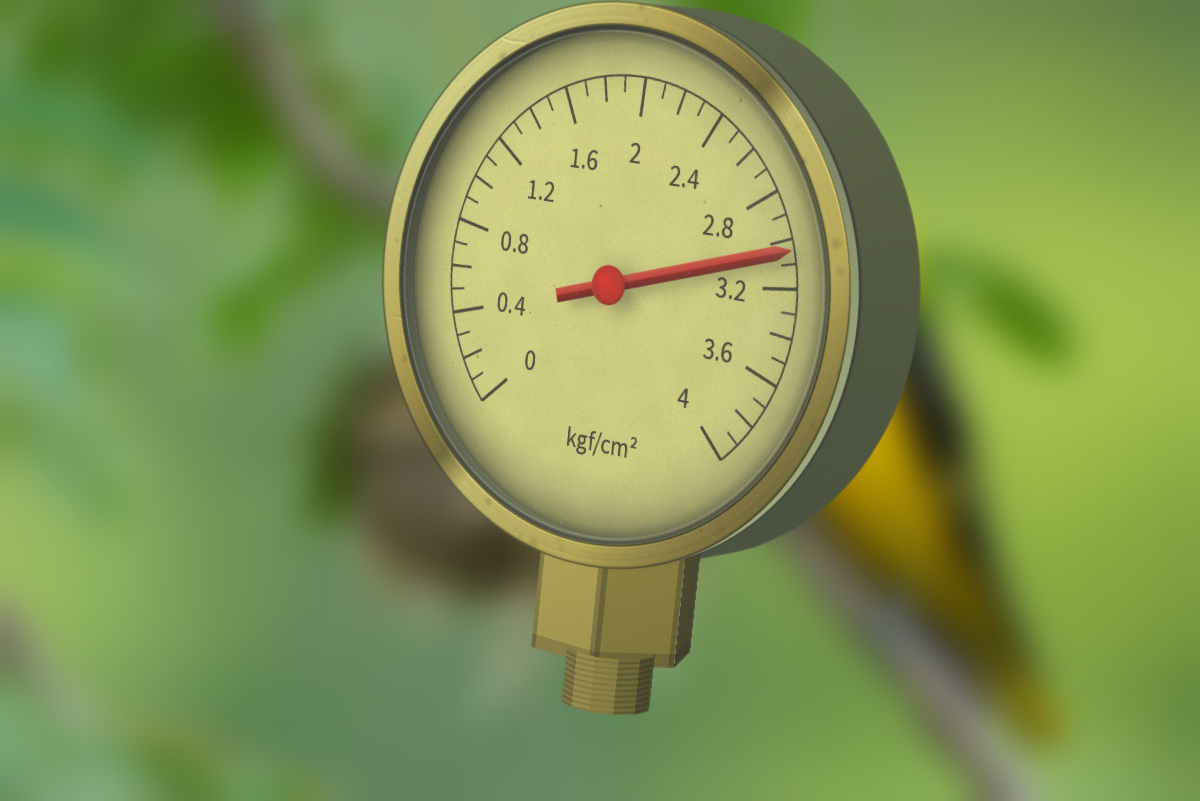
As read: **3.05** kg/cm²
